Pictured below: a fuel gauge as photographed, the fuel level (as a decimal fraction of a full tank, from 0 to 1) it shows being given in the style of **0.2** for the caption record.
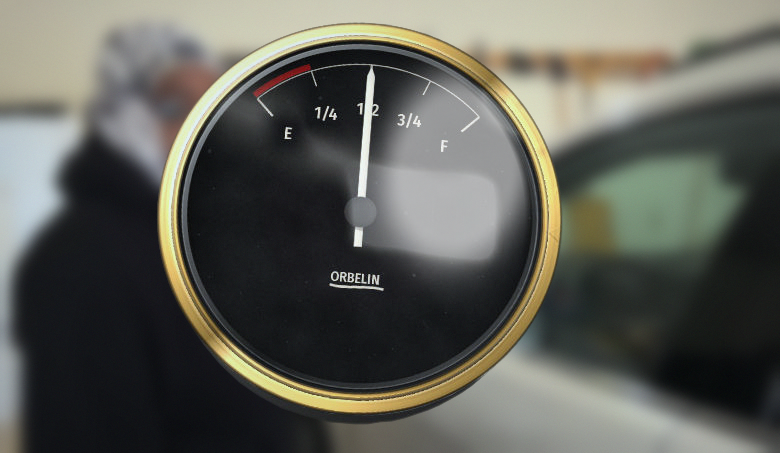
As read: **0.5**
